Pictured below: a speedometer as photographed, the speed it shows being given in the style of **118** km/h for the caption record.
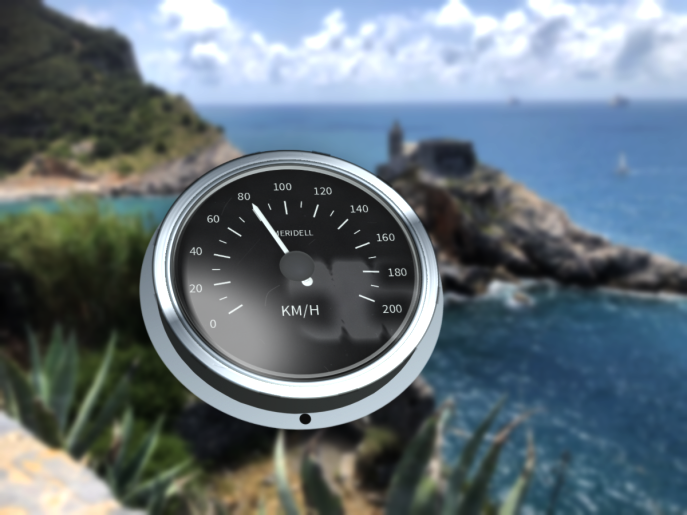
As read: **80** km/h
